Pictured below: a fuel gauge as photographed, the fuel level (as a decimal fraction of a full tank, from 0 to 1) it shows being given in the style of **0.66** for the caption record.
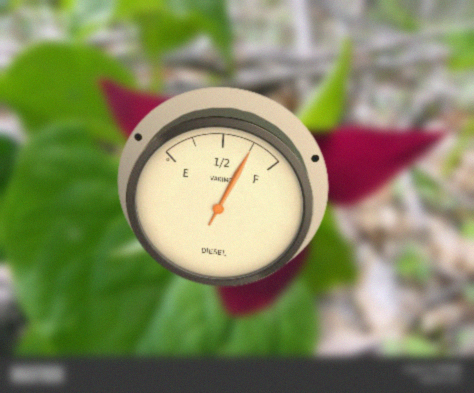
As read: **0.75**
